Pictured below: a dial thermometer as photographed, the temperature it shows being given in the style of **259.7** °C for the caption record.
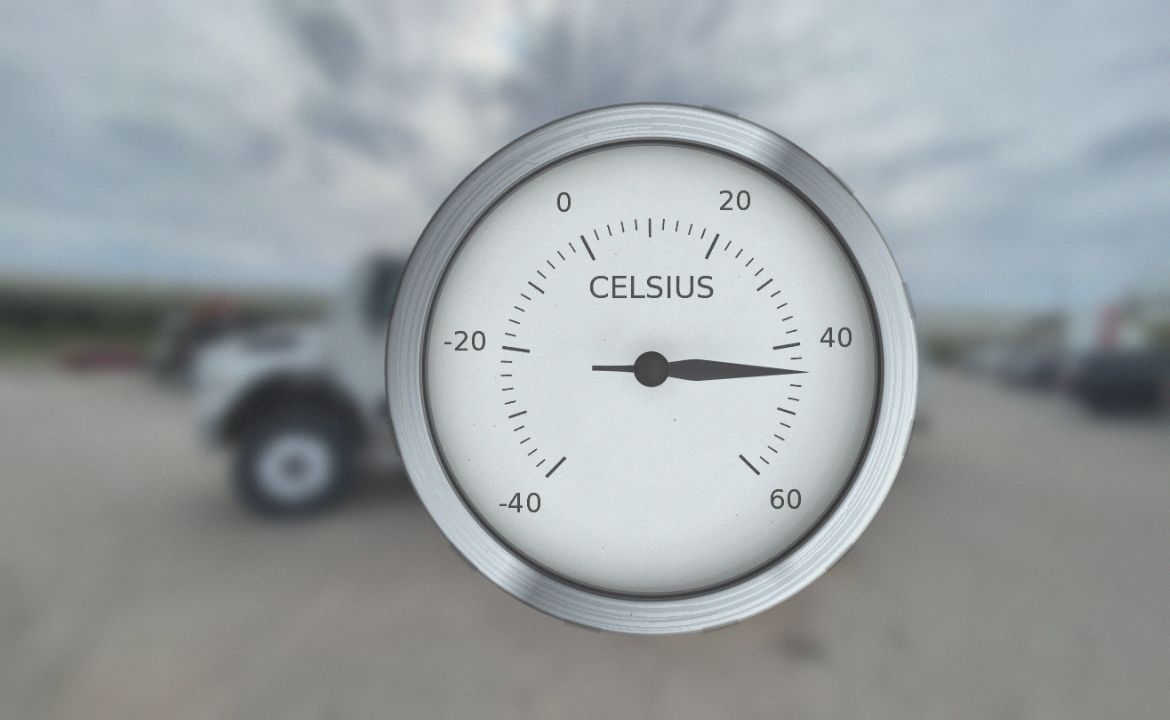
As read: **44** °C
